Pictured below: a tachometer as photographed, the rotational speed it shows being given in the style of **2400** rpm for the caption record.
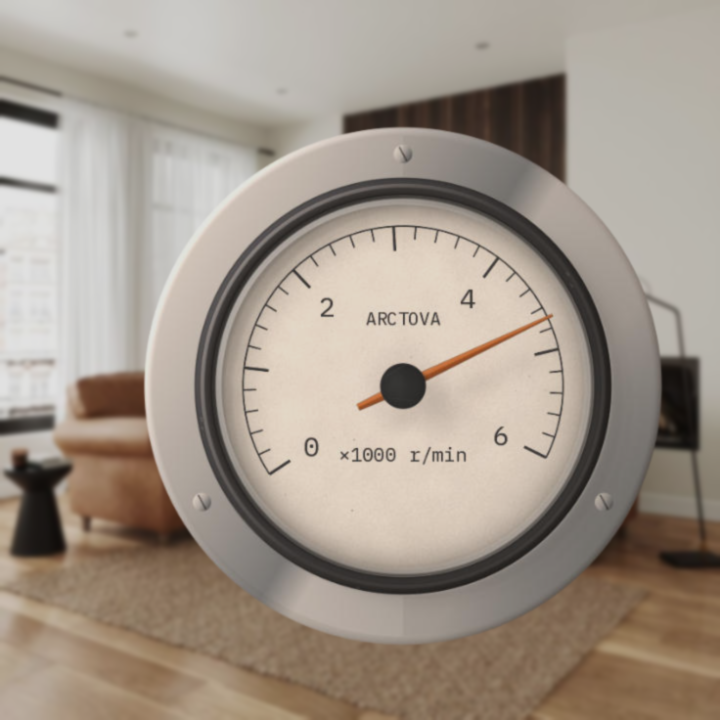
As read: **4700** rpm
